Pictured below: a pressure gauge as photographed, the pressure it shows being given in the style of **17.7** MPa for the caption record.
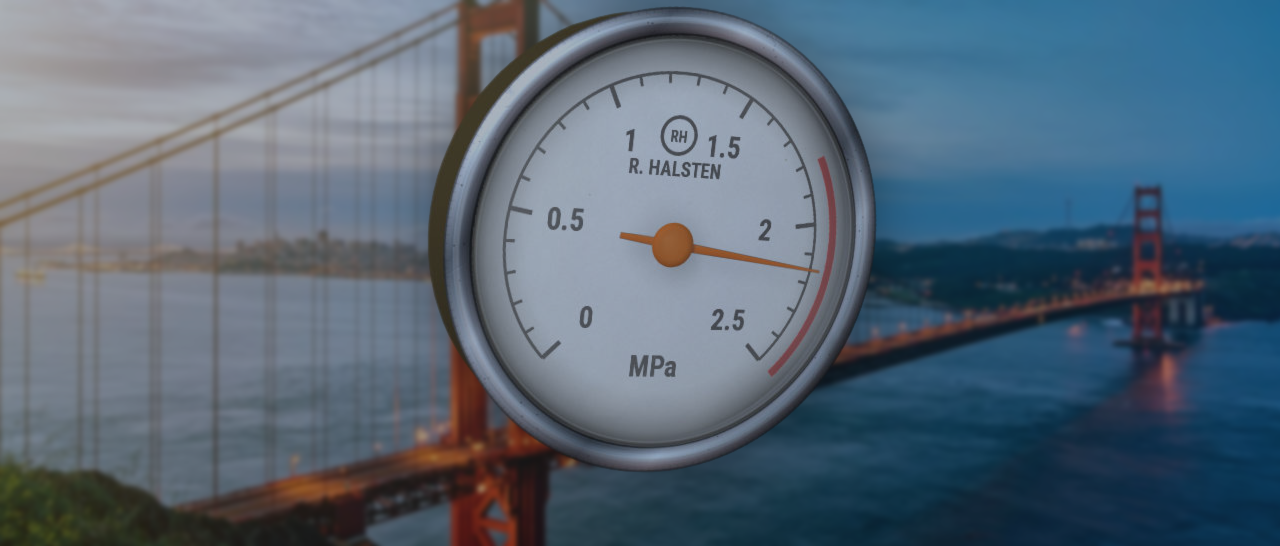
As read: **2.15** MPa
